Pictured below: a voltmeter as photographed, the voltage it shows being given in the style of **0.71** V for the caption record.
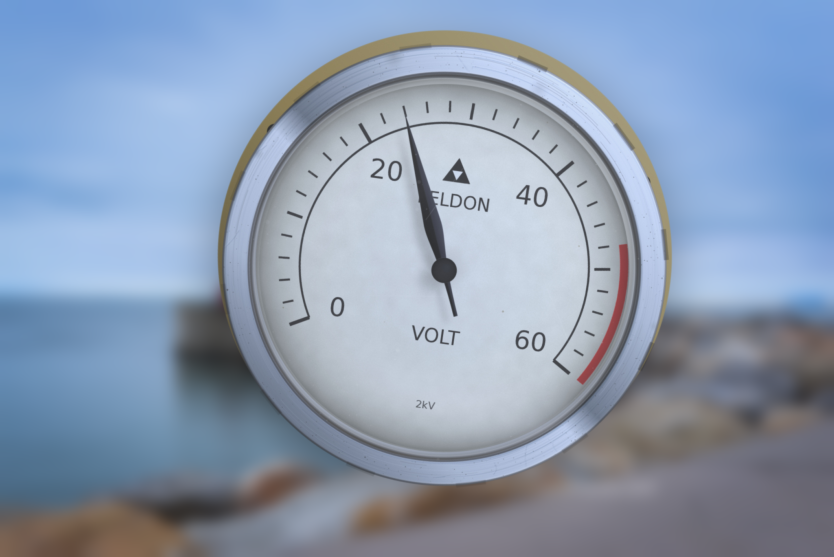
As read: **24** V
